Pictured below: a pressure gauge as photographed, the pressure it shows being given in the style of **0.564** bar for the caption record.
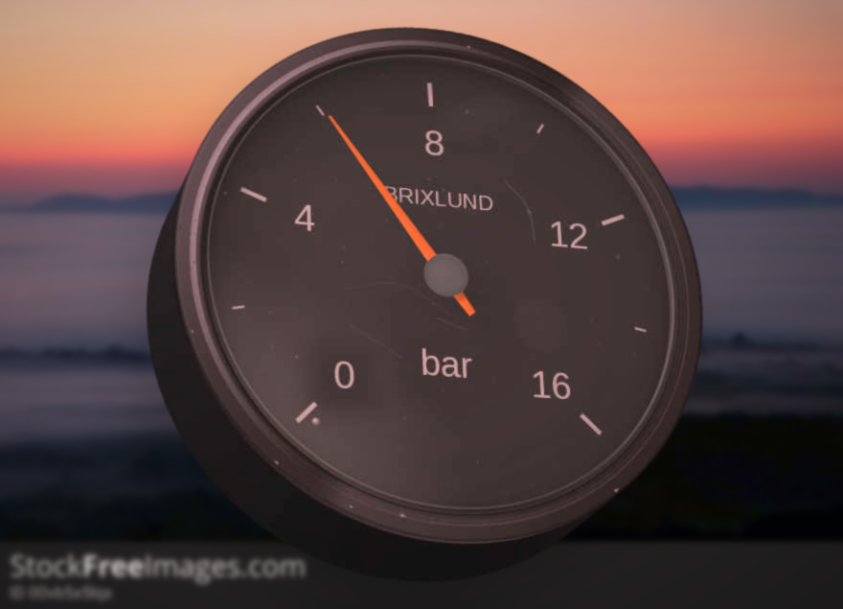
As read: **6** bar
